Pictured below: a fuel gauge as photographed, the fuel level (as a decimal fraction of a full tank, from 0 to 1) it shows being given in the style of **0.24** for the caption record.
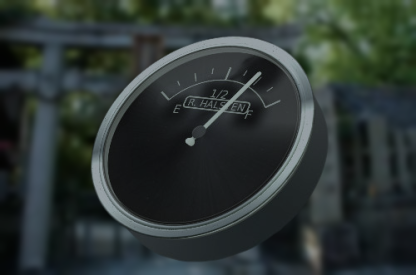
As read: **0.75**
